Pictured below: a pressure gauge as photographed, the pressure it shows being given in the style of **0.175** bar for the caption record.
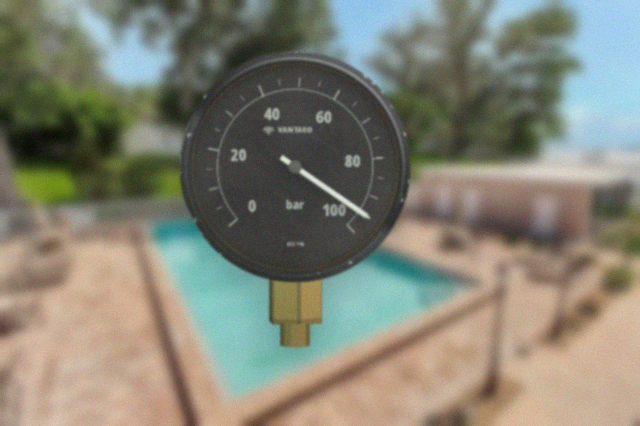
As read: **95** bar
